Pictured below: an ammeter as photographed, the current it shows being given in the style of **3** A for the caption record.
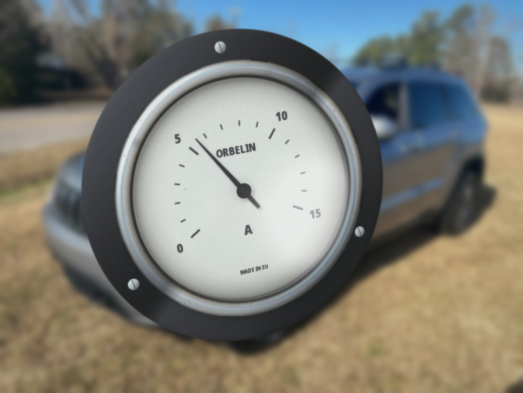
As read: **5.5** A
